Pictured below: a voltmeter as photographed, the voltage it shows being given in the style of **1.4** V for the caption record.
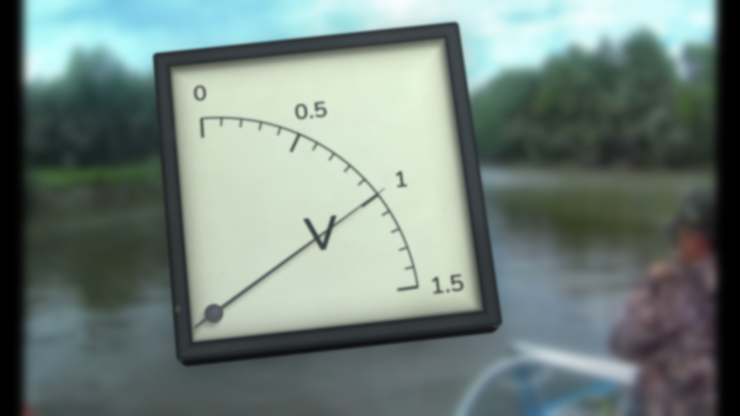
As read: **1** V
